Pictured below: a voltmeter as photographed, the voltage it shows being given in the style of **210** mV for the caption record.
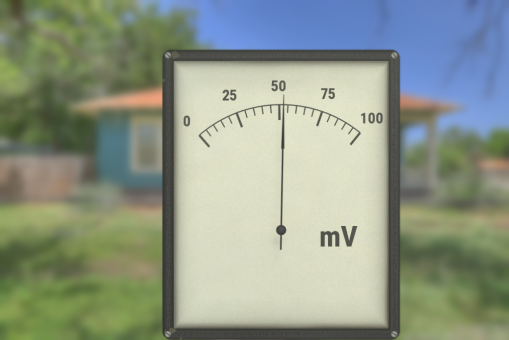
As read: **52.5** mV
